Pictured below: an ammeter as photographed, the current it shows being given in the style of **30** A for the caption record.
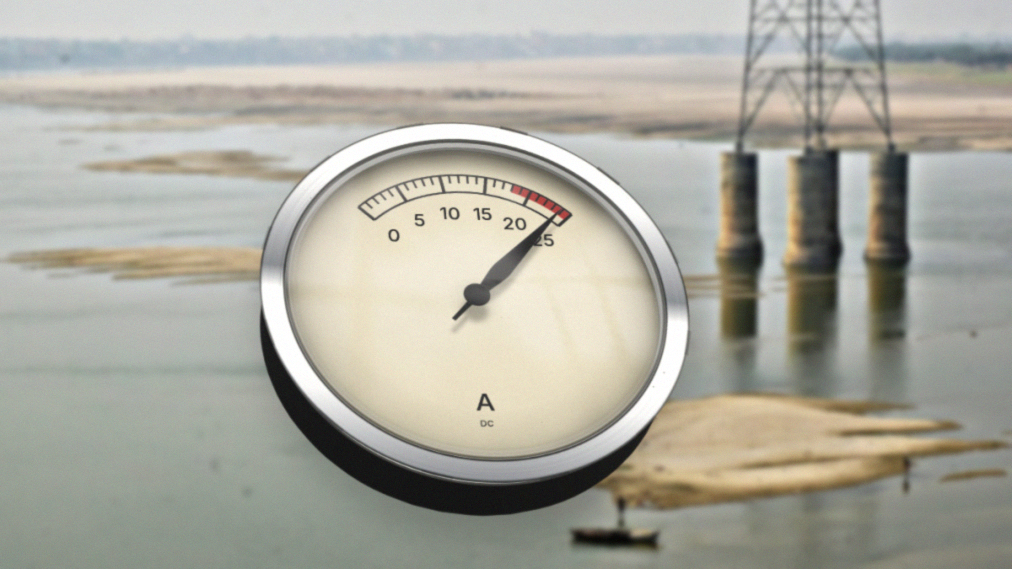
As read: **24** A
